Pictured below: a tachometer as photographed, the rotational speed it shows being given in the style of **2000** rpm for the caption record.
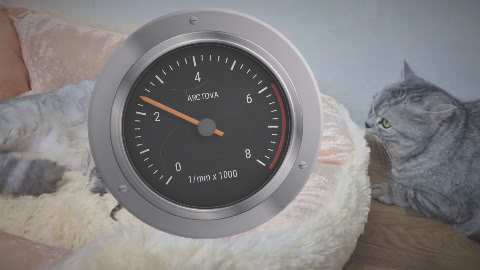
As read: **2400** rpm
